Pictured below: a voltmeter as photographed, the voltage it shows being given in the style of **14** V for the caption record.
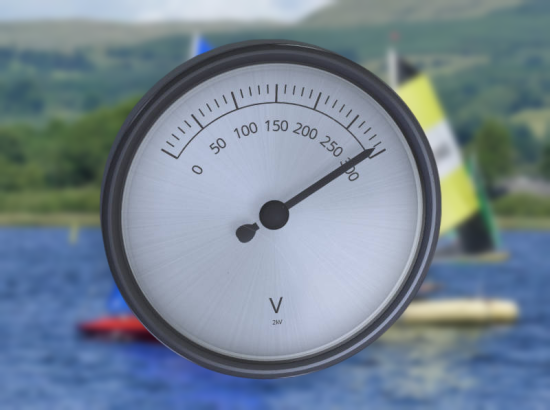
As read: **290** V
